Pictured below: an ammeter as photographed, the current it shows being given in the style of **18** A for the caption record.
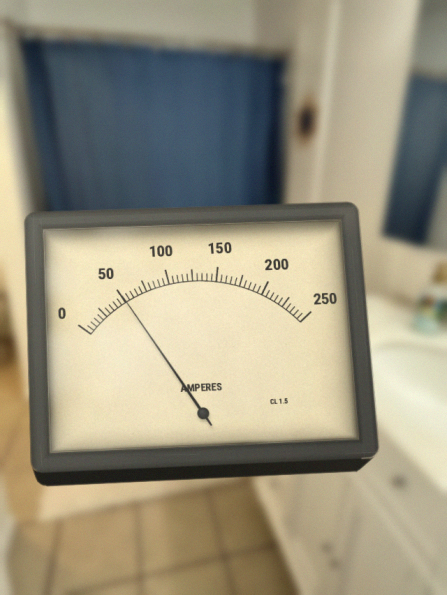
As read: **50** A
